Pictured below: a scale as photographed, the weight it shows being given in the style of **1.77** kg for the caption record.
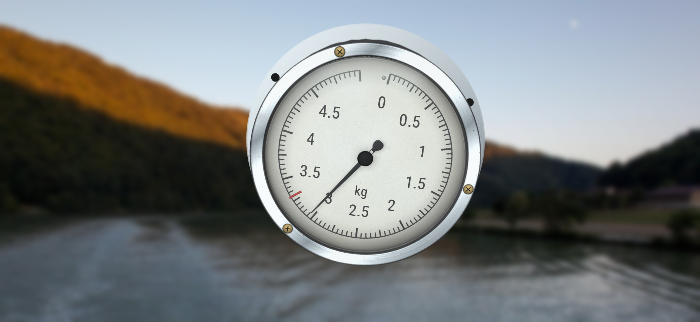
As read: **3.05** kg
